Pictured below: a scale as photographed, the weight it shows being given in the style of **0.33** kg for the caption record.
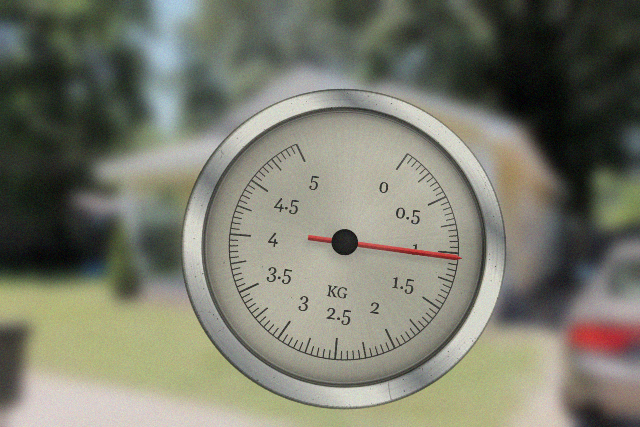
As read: **1.05** kg
